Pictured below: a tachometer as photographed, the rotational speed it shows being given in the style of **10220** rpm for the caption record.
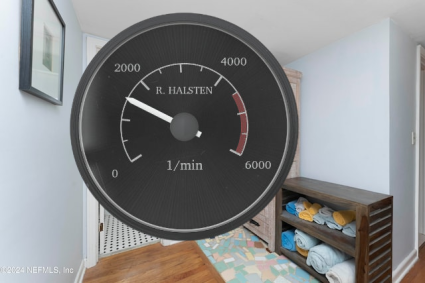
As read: **1500** rpm
